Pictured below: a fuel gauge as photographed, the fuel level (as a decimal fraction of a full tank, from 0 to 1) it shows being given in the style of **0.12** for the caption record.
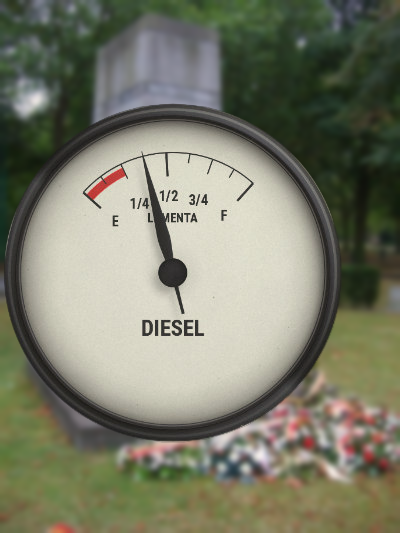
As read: **0.375**
